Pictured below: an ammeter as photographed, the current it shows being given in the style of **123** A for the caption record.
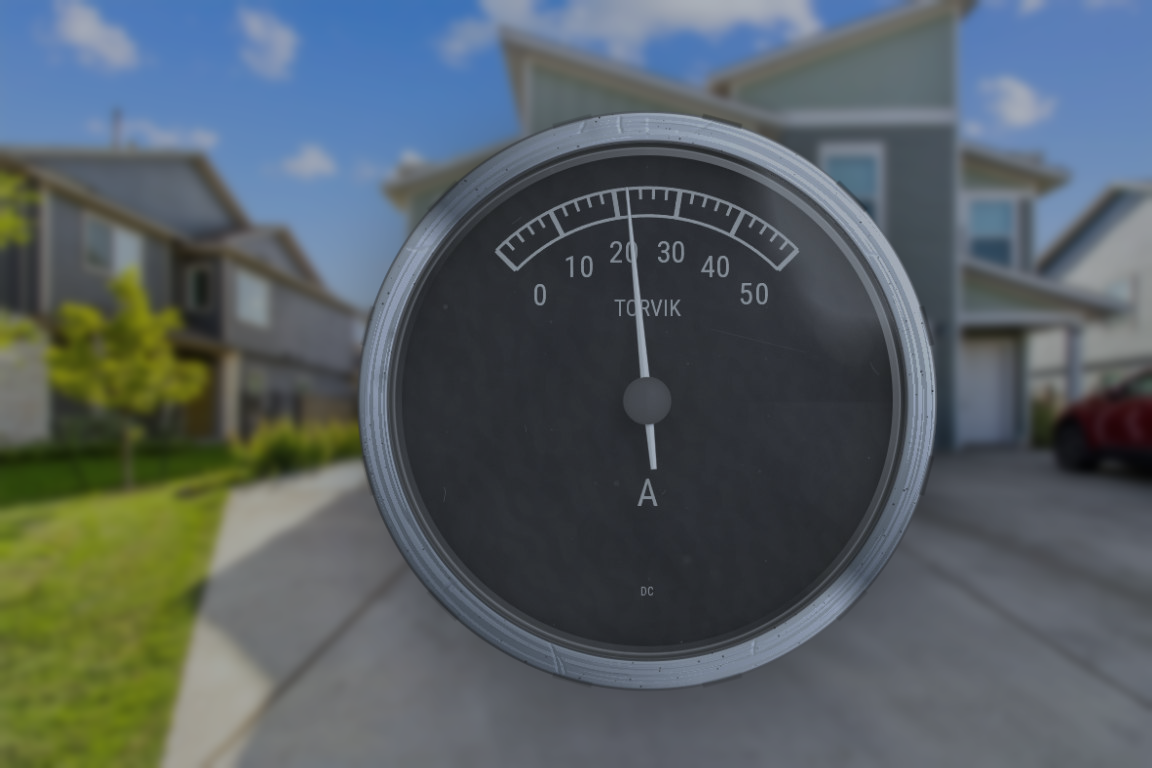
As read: **22** A
